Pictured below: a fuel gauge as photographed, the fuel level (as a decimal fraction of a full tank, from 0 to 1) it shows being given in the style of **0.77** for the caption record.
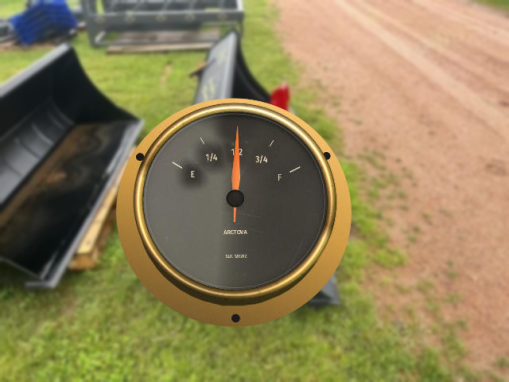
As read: **0.5**
